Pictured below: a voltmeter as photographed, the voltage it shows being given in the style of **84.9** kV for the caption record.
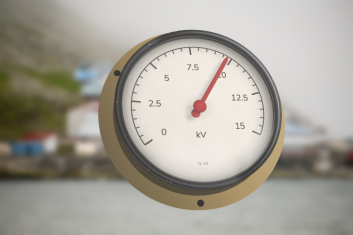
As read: **9.75** kV
